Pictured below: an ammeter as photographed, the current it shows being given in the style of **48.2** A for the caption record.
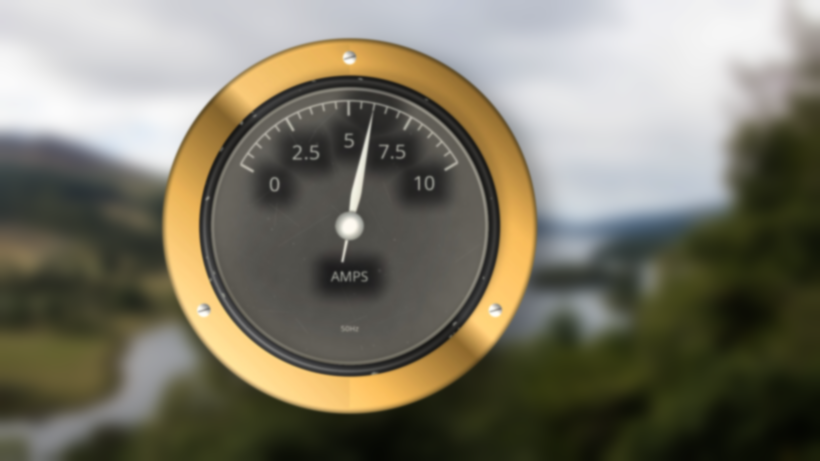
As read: **6** A
